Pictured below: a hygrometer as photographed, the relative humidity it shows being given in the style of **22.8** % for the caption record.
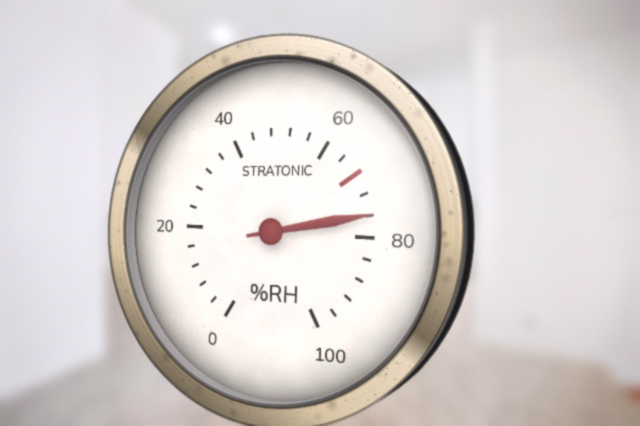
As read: **76** %
